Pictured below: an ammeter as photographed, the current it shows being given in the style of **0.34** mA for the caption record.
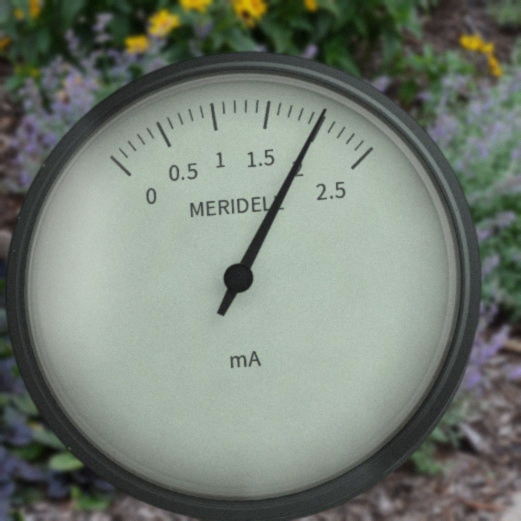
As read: **2** mA
